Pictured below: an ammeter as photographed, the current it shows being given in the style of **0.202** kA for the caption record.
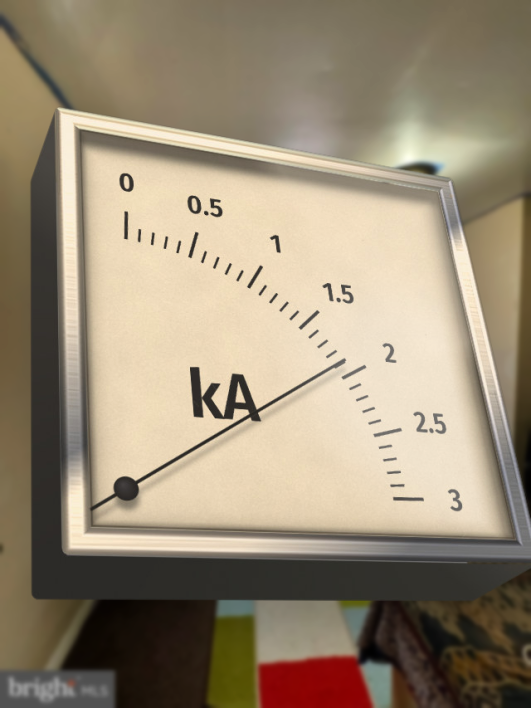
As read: **1.9** kA
